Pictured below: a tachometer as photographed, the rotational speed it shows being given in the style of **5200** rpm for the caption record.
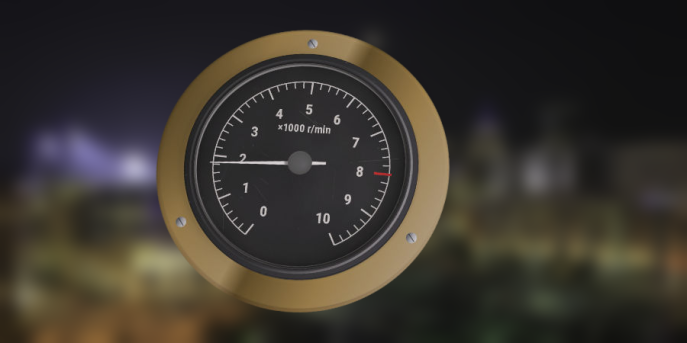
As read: **1800** rpm
